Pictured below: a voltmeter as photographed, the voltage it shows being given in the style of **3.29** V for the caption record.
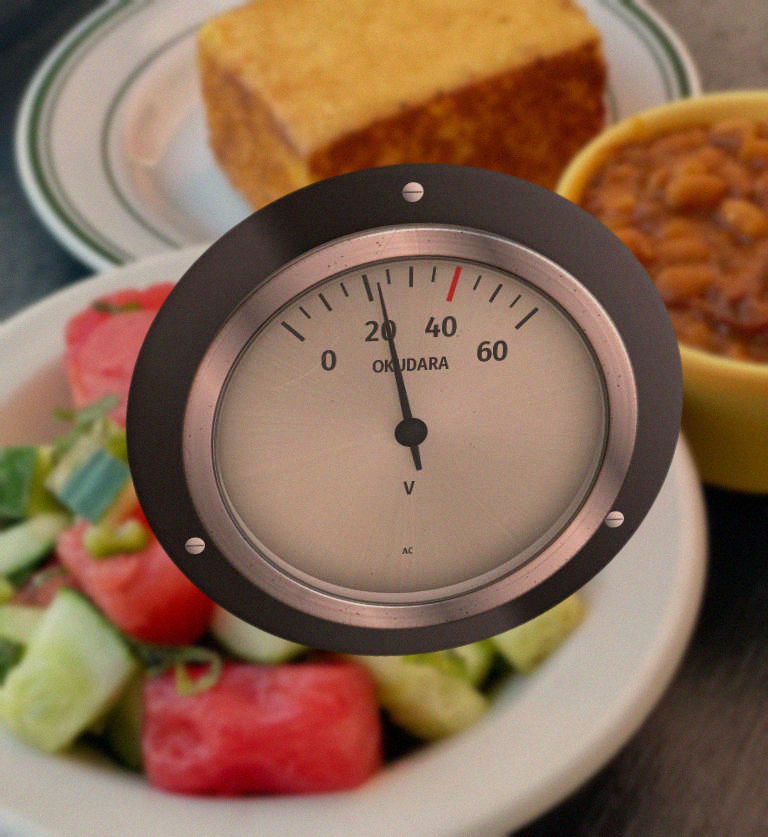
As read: **22.5** V
